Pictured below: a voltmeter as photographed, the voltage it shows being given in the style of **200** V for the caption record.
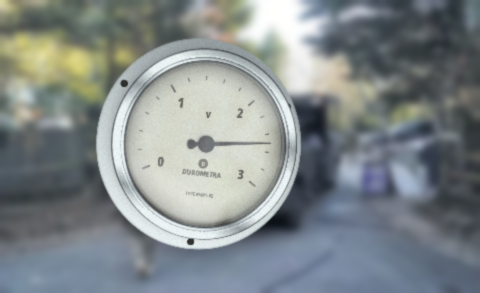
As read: **2.5** V
